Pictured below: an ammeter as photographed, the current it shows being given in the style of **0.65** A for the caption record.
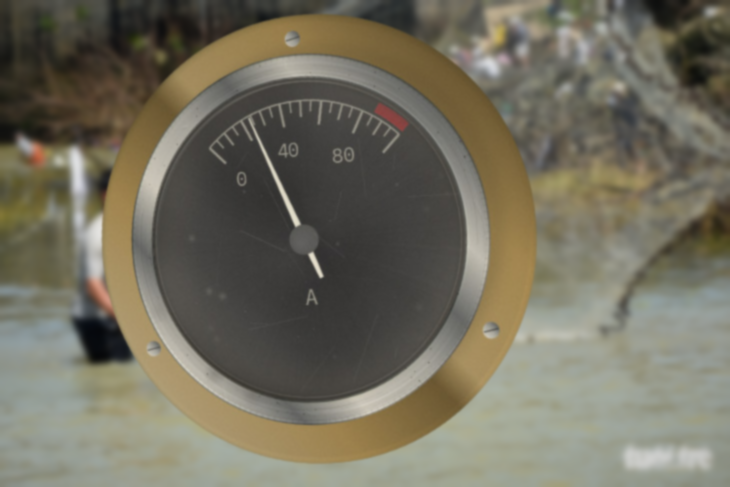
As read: **25** A
